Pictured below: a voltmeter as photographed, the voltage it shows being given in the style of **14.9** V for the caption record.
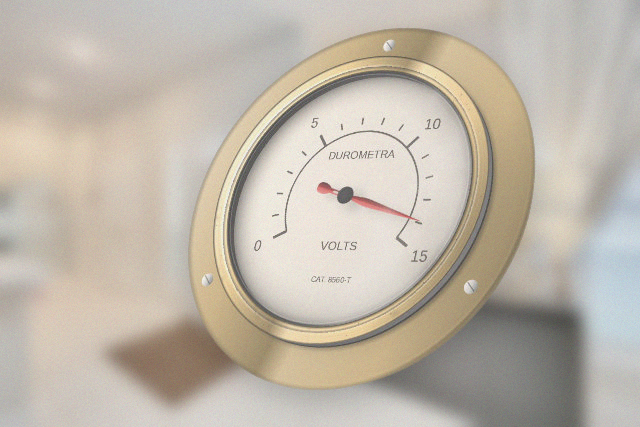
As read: **14** V
